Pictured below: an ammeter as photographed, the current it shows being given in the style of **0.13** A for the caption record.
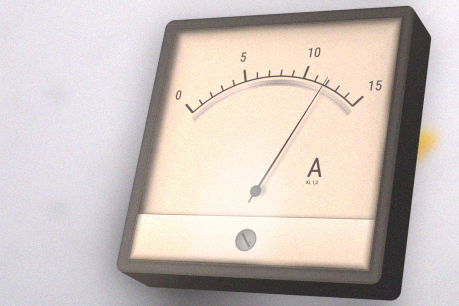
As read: **12** A
